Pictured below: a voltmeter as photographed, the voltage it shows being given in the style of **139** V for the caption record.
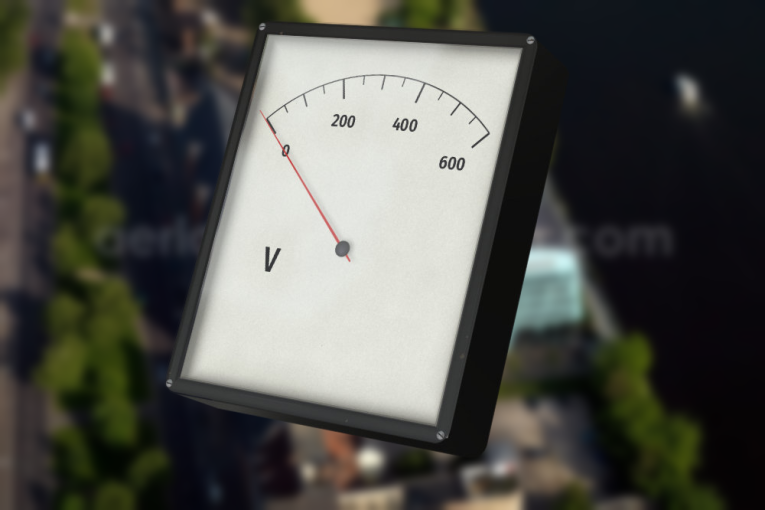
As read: **0** V
